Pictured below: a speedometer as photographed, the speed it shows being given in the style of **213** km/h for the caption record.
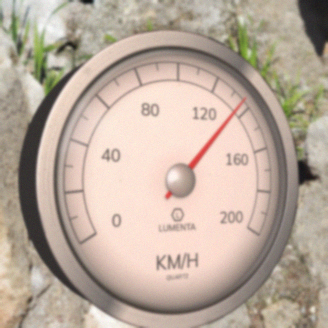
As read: **135** km/h
